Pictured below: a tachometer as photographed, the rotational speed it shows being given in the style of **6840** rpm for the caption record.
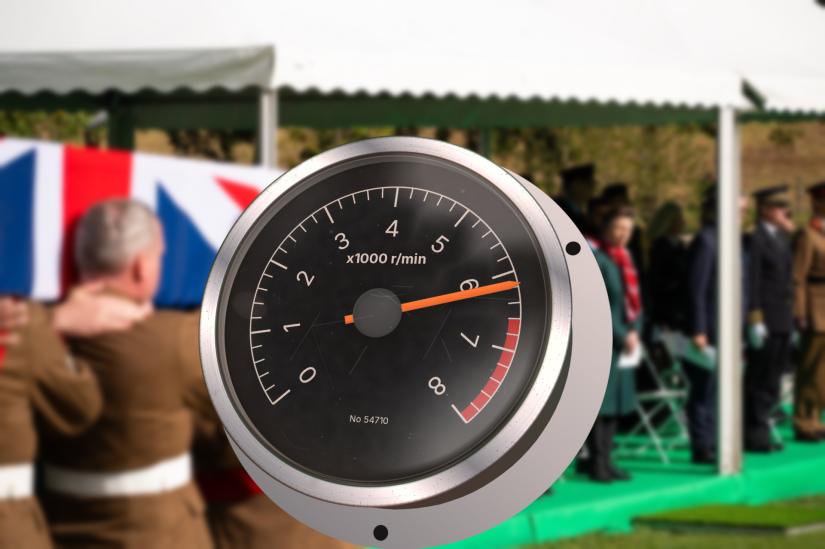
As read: **6200** rpm
